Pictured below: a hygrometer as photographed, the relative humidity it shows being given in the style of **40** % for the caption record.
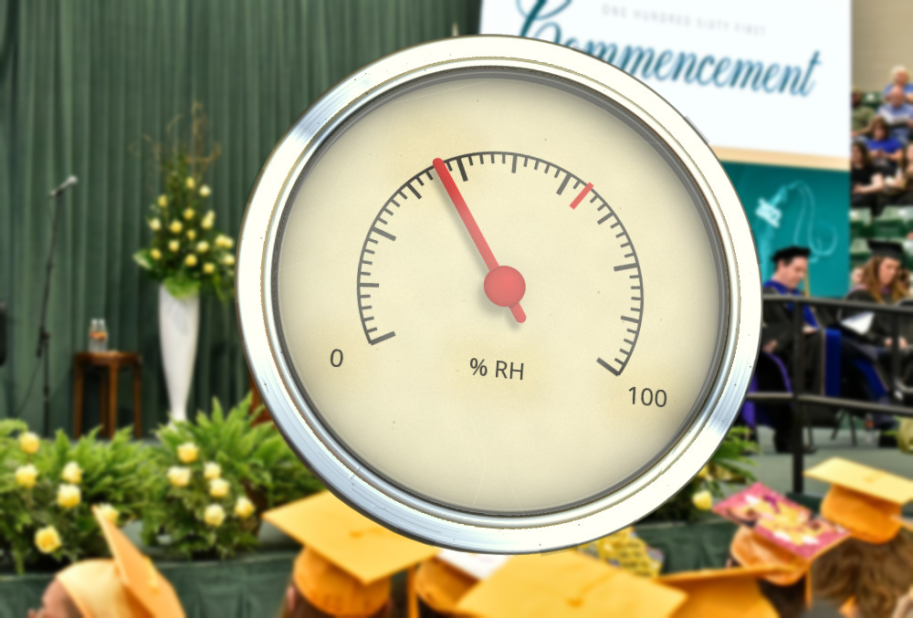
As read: **36** %
